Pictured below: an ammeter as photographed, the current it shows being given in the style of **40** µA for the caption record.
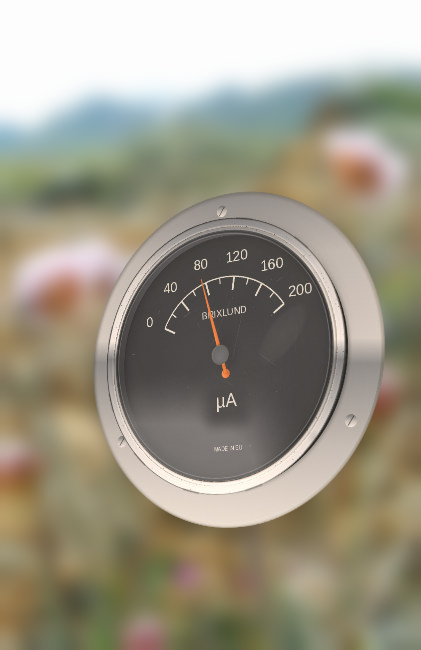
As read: **80** µA
